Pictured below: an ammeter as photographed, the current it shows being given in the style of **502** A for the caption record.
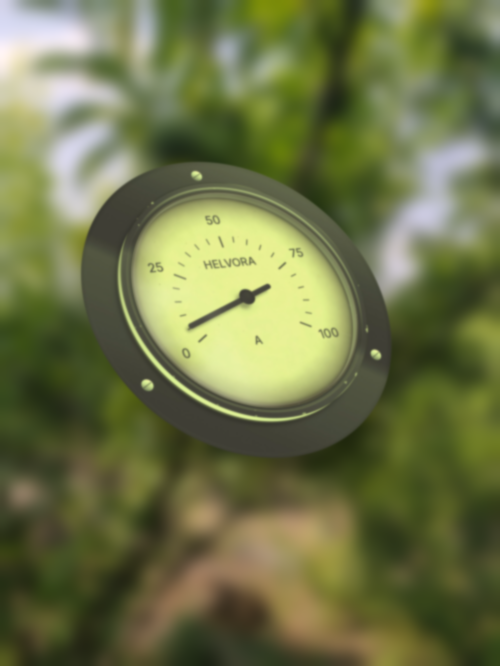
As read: **5** A
